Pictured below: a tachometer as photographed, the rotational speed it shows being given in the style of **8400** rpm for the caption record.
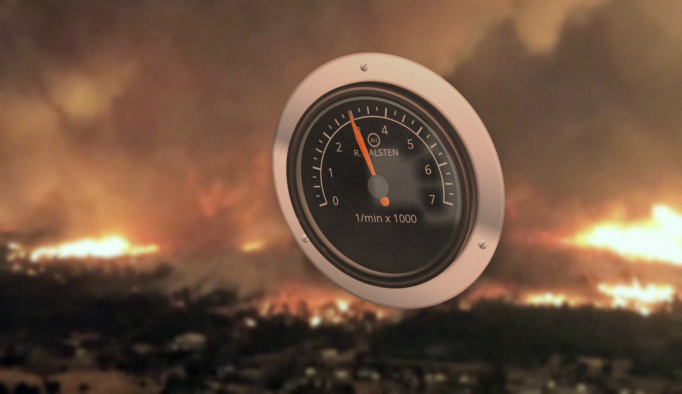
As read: **3000** rpm
